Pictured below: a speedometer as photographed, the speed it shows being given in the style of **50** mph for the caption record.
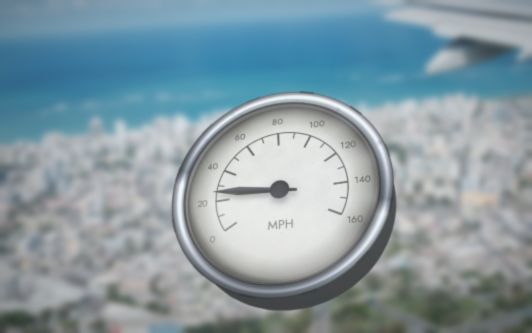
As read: **25** mph
